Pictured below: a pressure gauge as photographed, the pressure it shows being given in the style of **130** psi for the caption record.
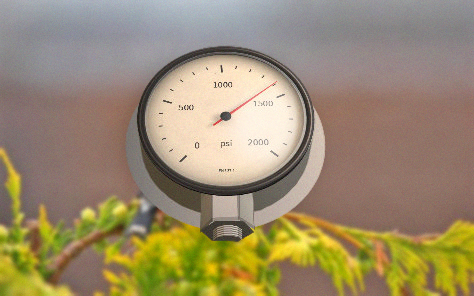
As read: **1400** psi
